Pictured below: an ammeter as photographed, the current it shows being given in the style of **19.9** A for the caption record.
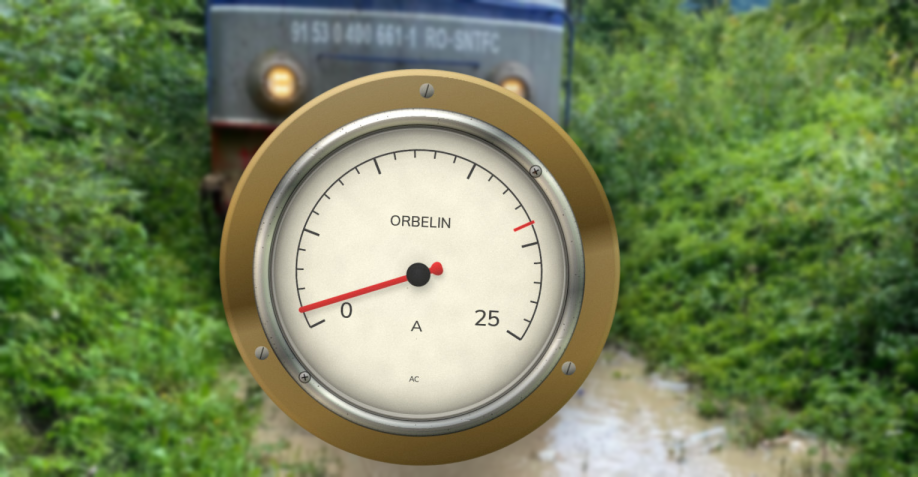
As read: **1** A
